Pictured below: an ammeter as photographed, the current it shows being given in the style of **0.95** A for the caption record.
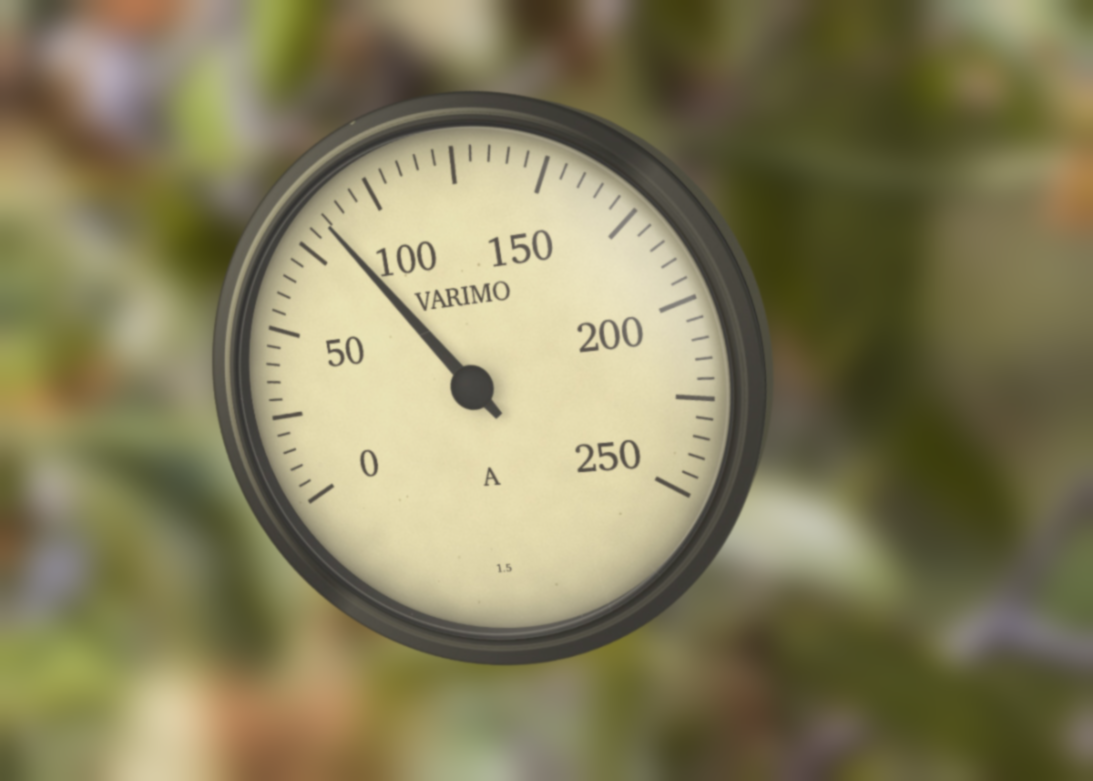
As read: **85** A
